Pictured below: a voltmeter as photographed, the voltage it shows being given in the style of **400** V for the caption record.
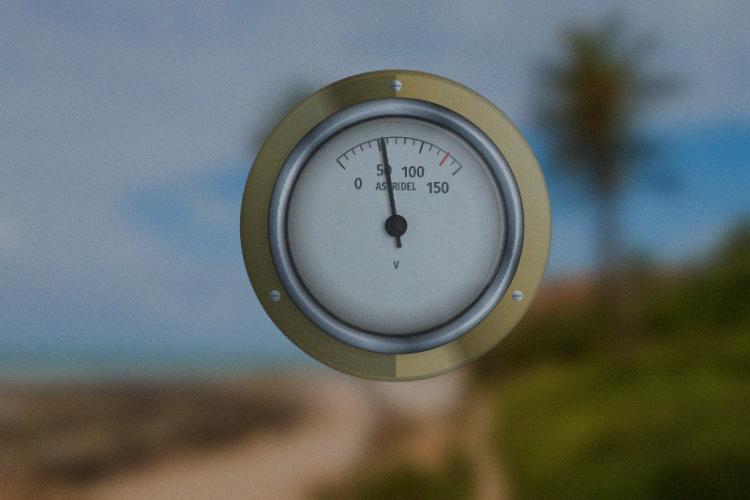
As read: **55** V
